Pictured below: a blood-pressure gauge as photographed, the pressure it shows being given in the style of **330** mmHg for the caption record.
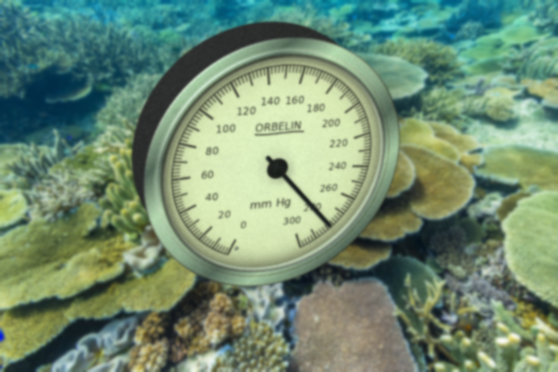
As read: **280** mmHg
